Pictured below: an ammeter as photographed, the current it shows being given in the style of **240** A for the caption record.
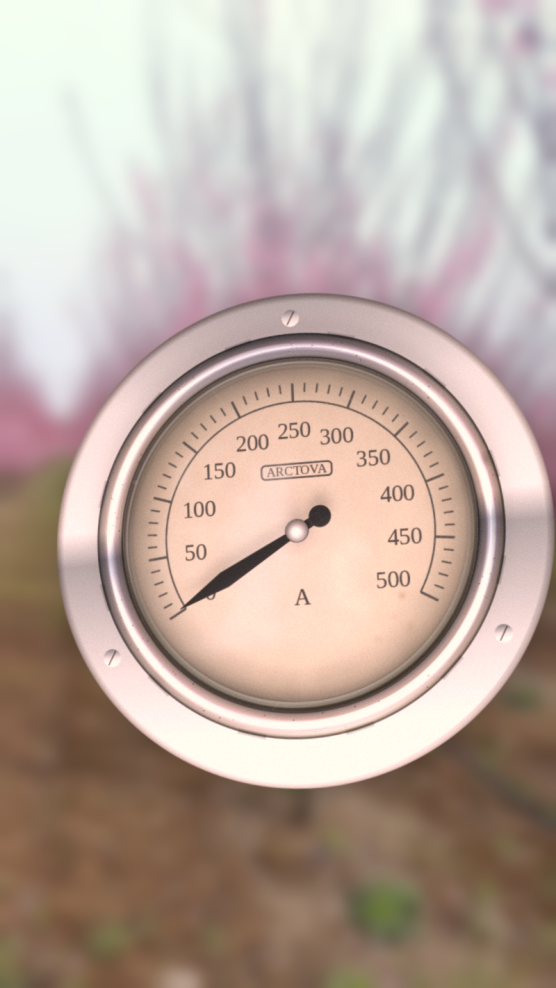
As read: **0** A
